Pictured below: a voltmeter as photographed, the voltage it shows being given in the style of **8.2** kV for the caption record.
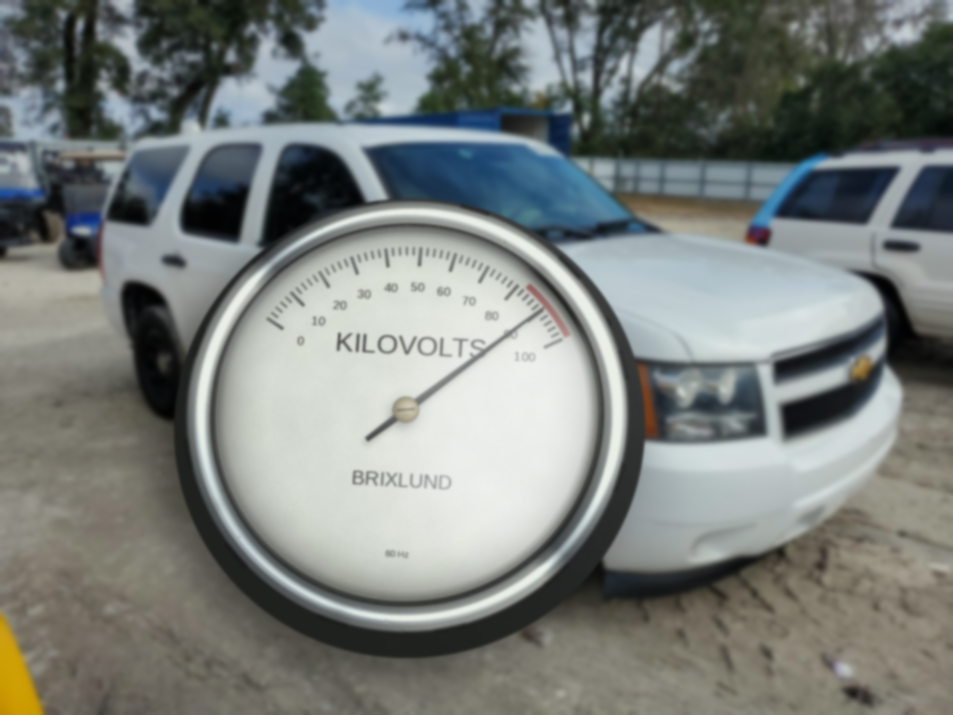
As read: **90** kV
